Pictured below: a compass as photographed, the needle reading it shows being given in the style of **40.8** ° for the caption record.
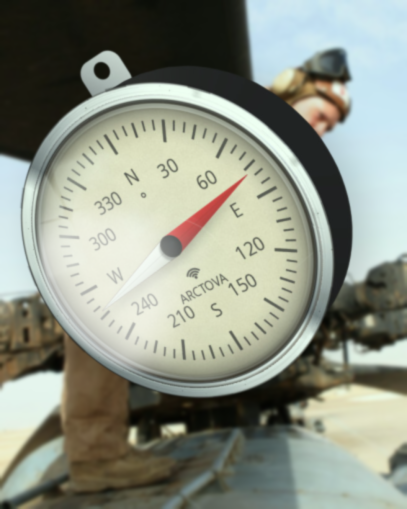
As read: **77.5** °
